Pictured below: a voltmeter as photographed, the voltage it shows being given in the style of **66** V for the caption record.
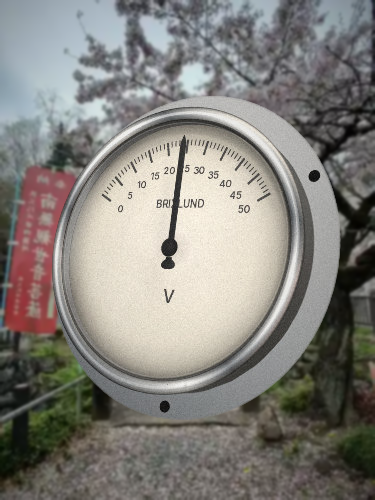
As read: **25** V
